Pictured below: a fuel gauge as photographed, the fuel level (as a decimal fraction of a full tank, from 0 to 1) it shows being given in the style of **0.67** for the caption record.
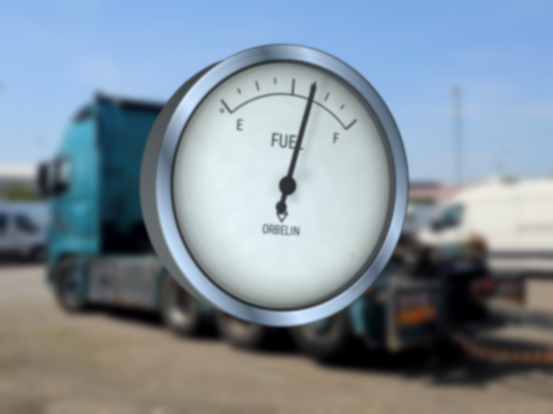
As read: **0.625**
